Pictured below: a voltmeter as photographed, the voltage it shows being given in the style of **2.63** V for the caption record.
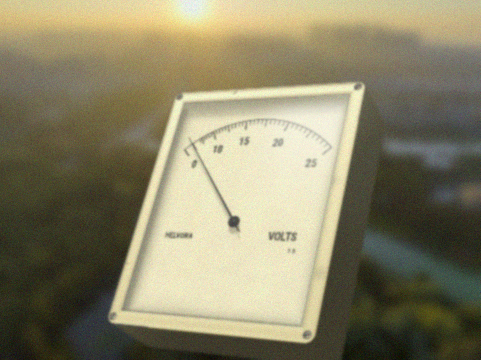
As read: **5** V
